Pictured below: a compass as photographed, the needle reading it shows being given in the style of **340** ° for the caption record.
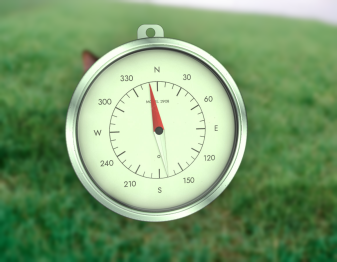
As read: **350** °
